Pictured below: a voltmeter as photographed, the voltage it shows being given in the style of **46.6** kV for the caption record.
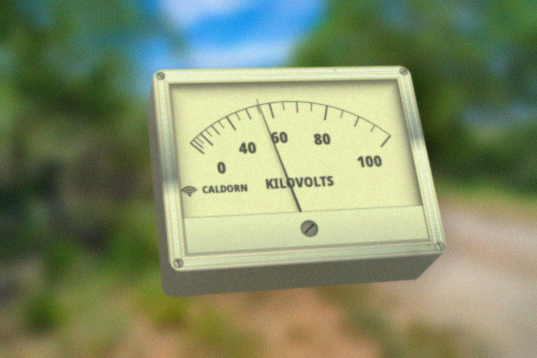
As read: **55** kV
